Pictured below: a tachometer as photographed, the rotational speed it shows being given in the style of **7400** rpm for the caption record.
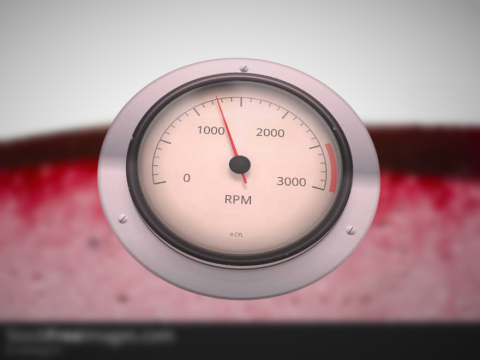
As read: **1250** rpm
